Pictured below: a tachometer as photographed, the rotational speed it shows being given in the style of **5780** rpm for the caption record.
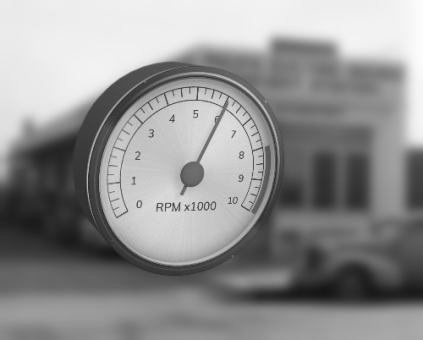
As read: **6000** rpm
